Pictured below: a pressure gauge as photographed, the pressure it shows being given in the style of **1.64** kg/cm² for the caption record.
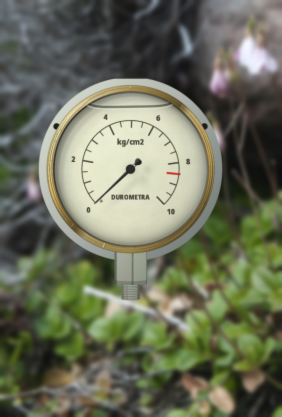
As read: **0** kg/cm²
